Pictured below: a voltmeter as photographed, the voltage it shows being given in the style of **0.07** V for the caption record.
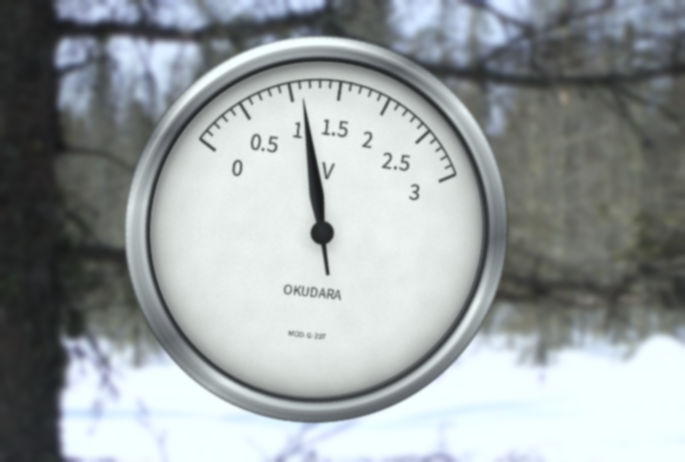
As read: **1.1** V
